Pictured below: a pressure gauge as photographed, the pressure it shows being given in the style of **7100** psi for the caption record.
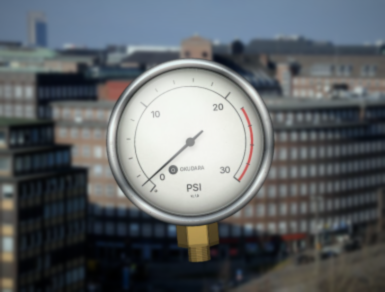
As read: **1** psi
